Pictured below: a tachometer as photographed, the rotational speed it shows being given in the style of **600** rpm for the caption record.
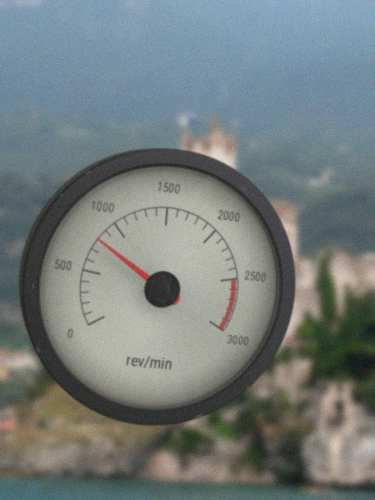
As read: **800** rpm
